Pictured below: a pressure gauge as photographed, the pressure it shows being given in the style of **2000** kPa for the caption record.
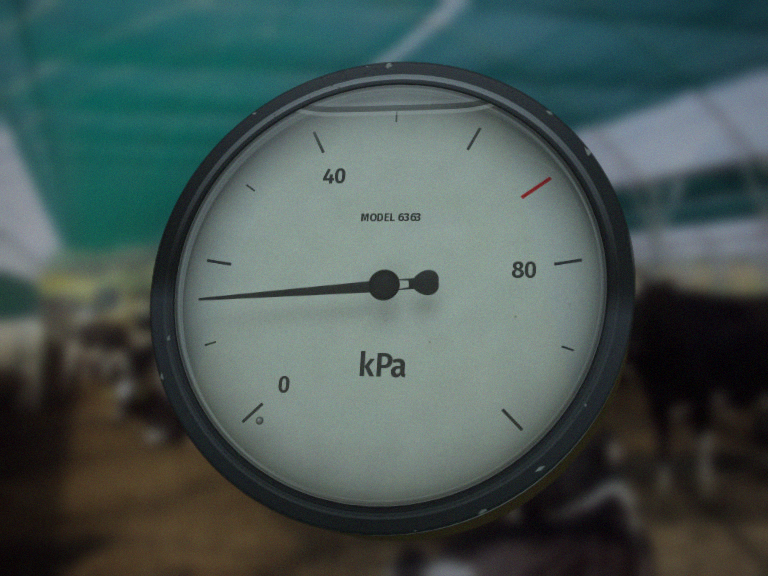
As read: **15** kPa
